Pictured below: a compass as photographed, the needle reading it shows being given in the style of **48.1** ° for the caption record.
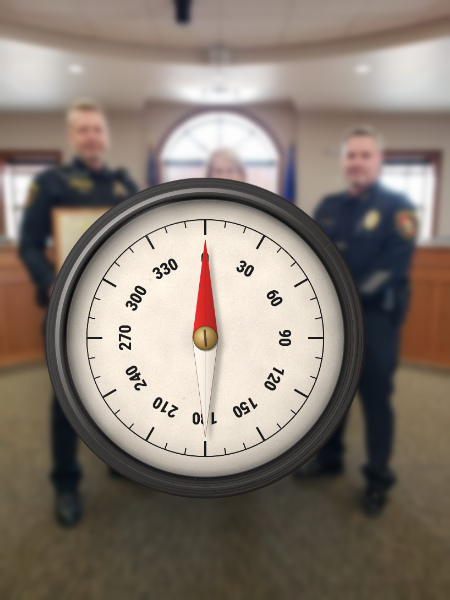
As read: **0** °
